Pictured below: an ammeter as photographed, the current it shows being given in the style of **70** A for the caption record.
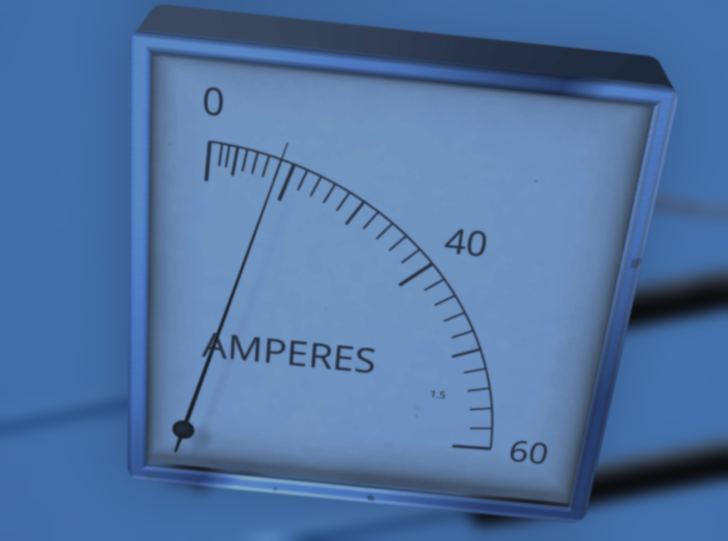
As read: **18** A
